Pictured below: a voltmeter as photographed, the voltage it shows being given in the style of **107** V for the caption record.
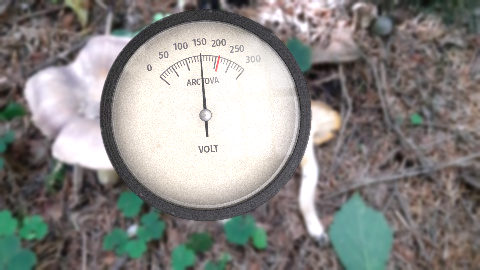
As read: **150** V
